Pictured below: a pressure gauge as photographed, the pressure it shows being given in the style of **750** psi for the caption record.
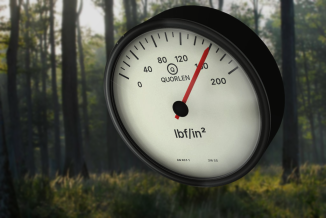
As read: **160** psi
